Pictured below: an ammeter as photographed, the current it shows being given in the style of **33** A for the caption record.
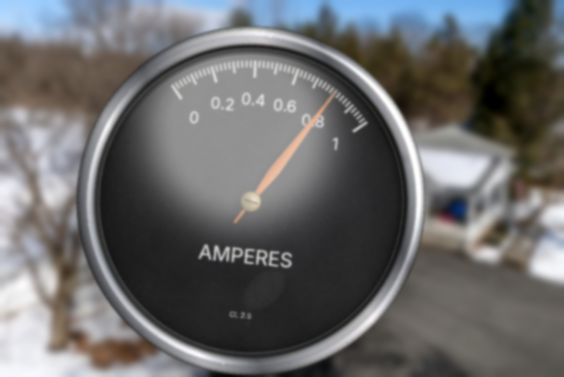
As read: **0.8** A
